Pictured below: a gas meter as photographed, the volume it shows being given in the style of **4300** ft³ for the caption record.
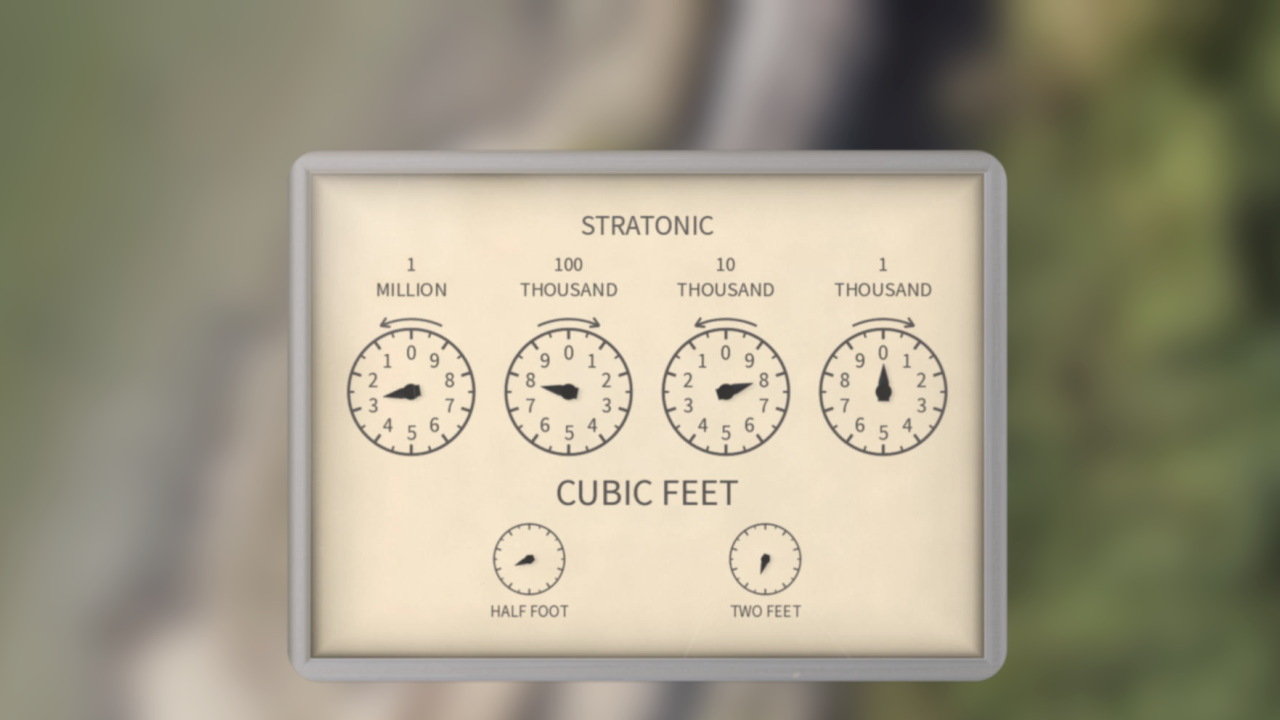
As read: **278000** ft³
